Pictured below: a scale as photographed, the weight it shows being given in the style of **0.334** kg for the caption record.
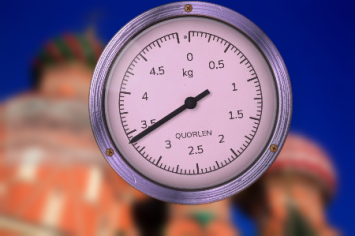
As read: **3.4** kg
